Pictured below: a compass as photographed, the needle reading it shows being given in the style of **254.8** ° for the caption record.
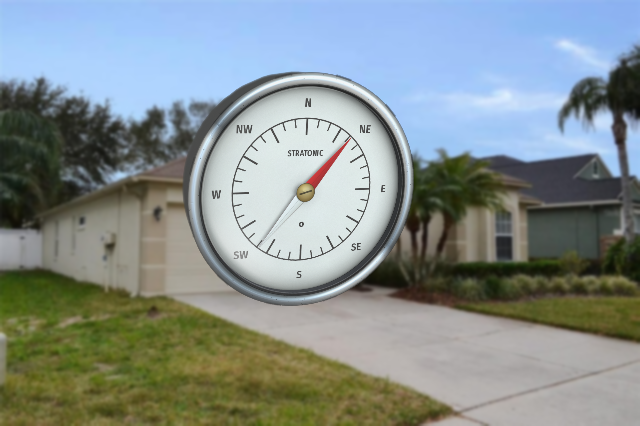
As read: **40** °
